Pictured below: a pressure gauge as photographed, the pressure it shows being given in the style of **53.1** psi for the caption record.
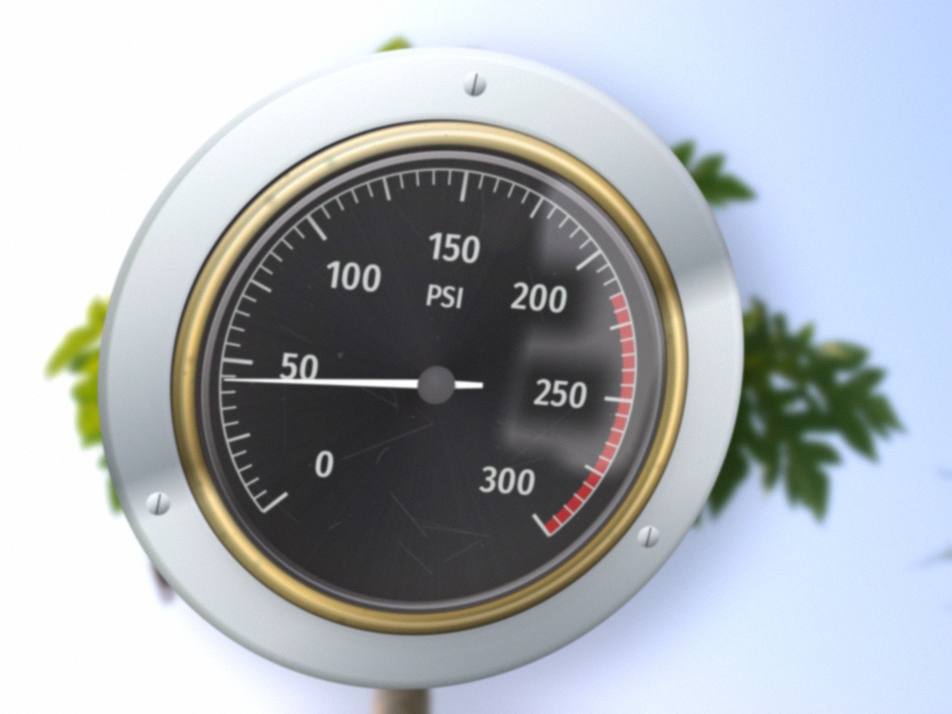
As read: **45** psi
